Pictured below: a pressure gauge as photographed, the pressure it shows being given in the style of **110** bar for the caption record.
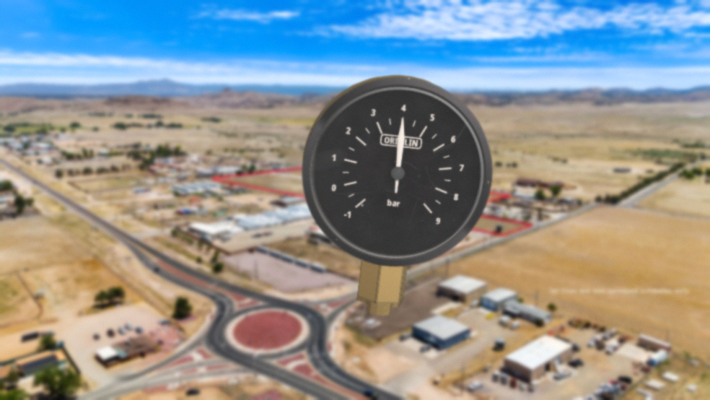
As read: **4** bar
